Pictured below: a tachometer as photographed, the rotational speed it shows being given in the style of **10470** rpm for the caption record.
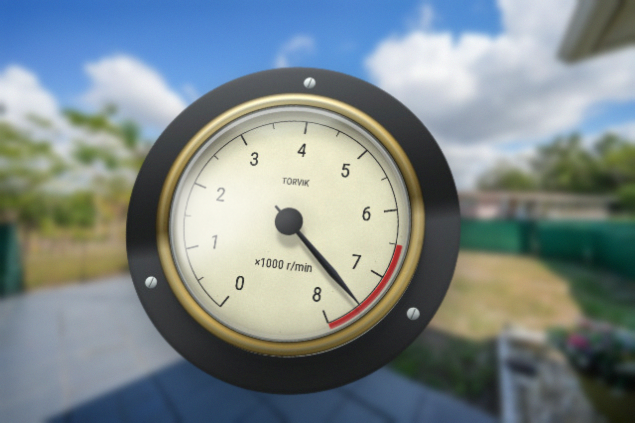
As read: **7500** rpm
